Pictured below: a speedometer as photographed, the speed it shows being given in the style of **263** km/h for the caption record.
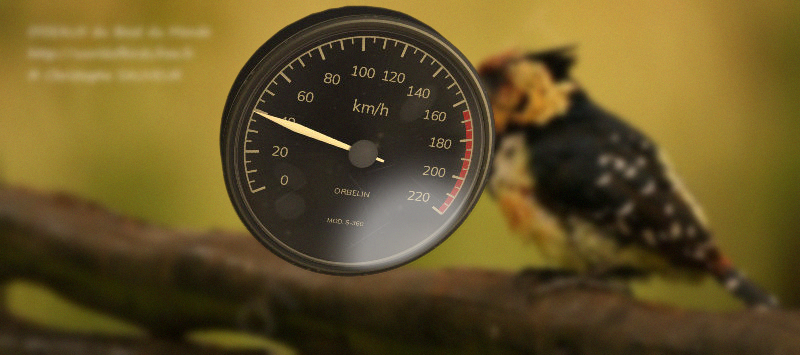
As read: **40** km/h
